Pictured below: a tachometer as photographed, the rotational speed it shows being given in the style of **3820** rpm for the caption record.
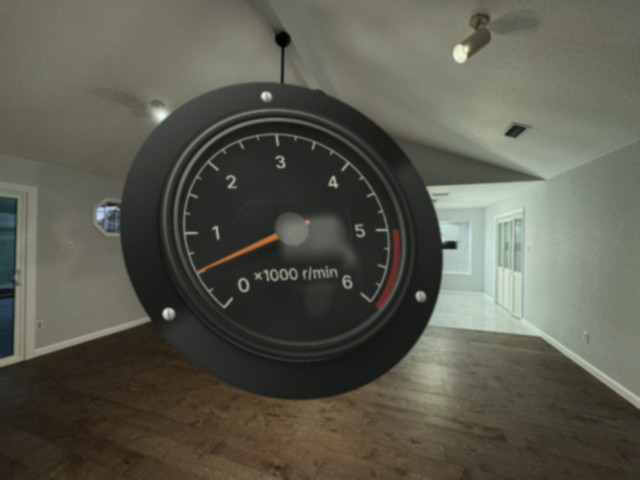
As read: **500** rpm
